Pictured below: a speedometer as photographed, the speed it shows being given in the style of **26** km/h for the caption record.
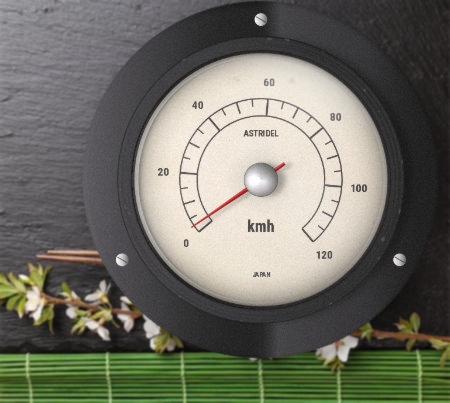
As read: **2.5** km/h
